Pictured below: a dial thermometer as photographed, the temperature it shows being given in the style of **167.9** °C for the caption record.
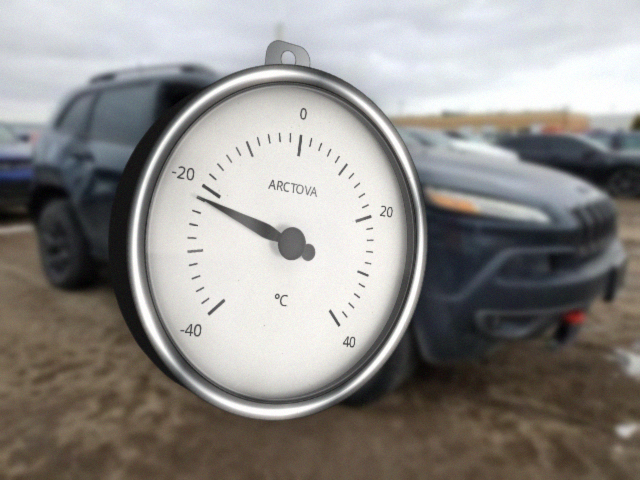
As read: **-22** °C
